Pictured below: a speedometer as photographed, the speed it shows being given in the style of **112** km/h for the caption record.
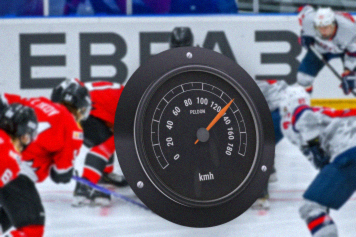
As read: **130** km/h
